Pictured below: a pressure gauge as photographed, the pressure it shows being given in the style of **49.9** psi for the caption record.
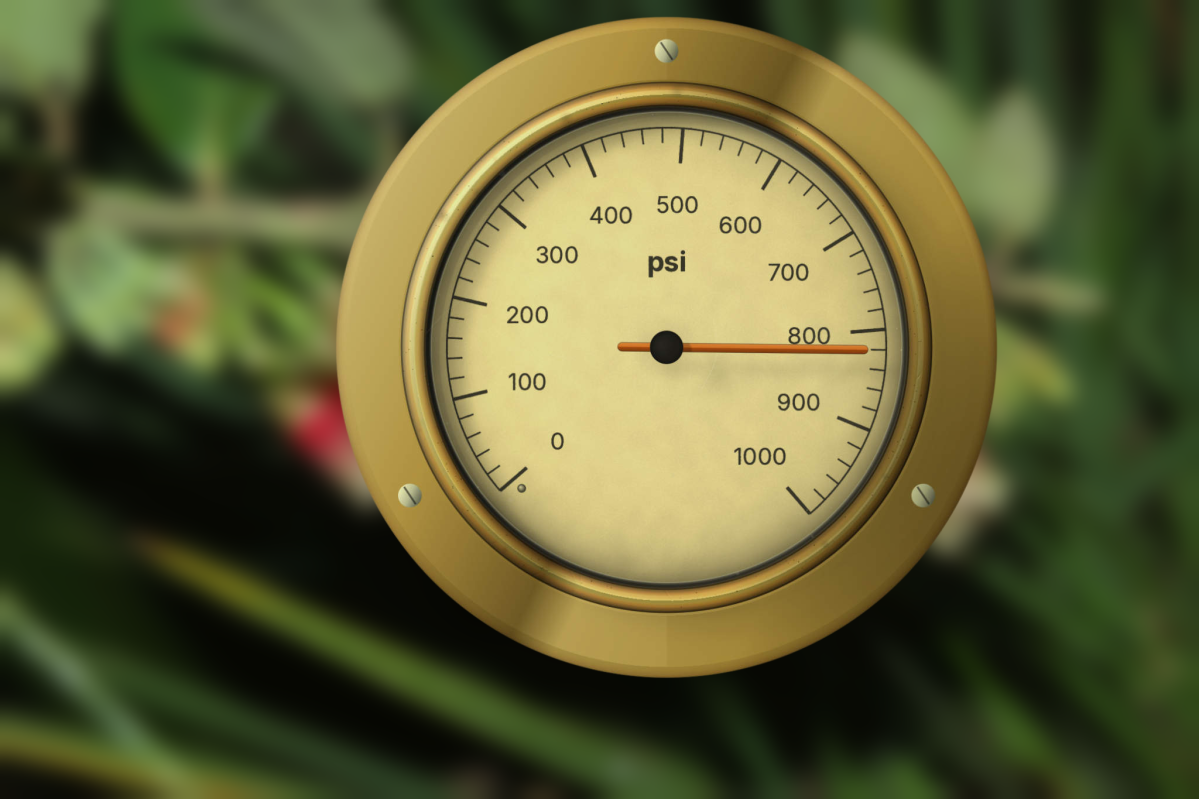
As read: **820** psi
